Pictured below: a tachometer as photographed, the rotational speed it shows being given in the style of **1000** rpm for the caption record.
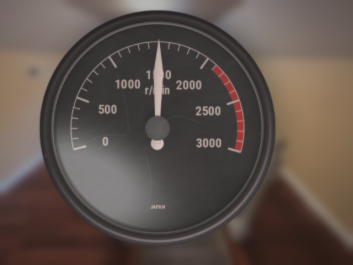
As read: **1500** rpm
